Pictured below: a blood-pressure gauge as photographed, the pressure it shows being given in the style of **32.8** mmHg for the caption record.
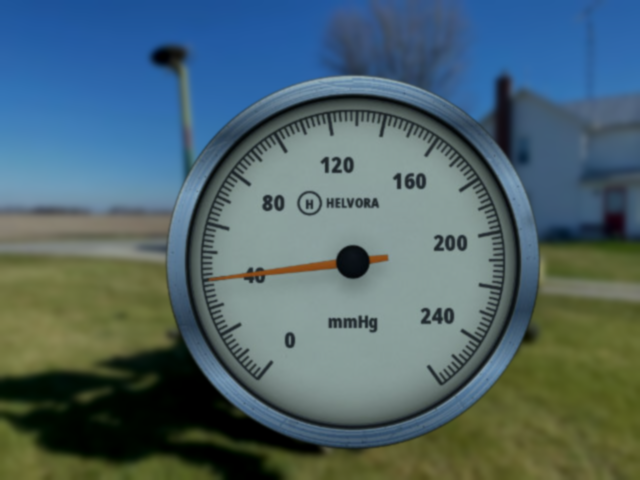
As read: **40** mmHg
